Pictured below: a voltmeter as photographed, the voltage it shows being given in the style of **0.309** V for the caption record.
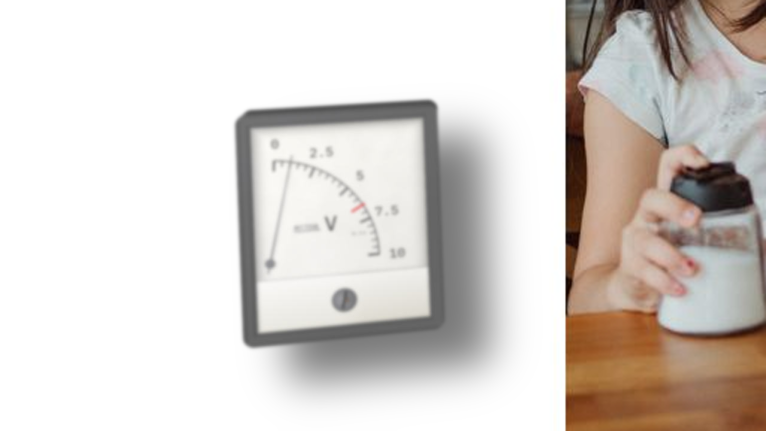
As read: **1** V
